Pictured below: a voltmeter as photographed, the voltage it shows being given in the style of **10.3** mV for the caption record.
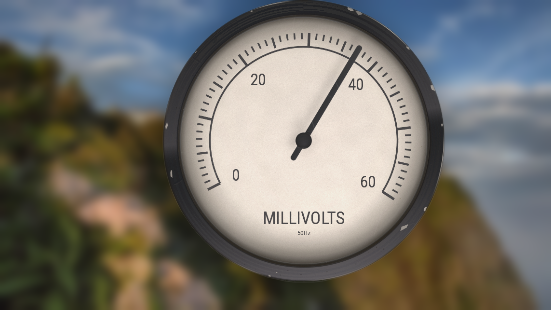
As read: **37** mV
